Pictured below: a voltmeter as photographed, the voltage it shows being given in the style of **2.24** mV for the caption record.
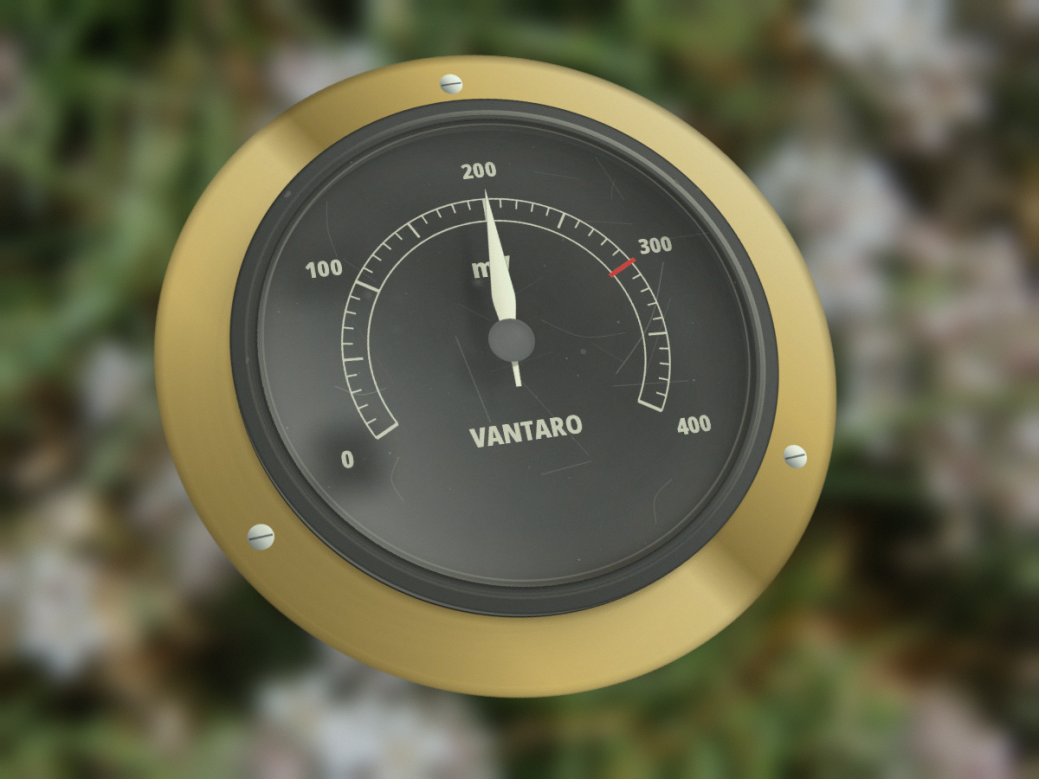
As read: **200** mV
